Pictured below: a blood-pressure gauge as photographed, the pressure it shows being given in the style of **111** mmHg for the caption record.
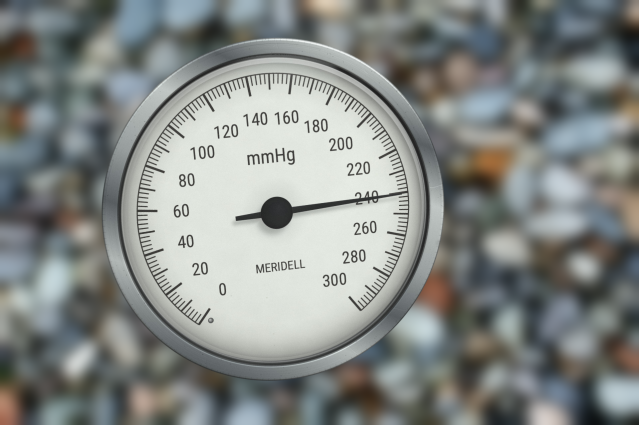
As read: **240** mmHg
